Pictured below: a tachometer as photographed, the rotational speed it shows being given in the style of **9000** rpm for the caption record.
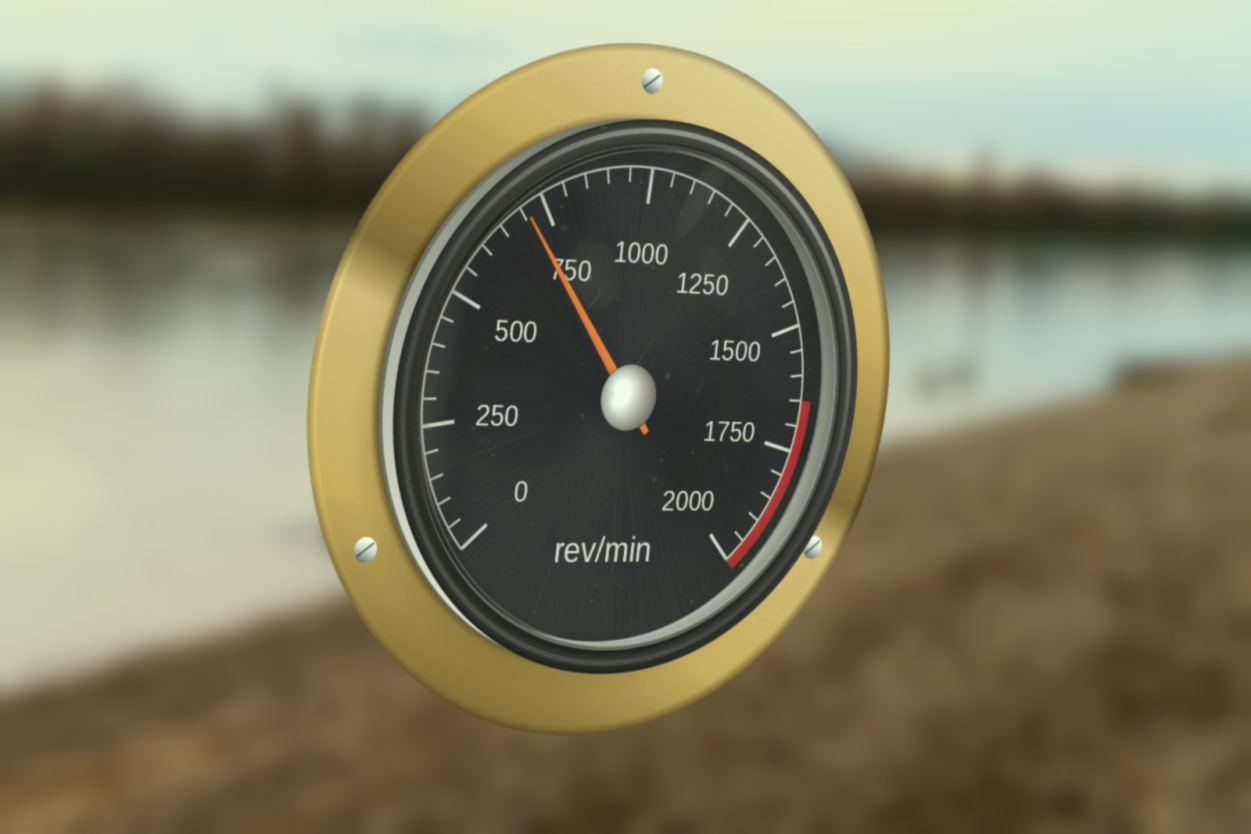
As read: **700** rpm
